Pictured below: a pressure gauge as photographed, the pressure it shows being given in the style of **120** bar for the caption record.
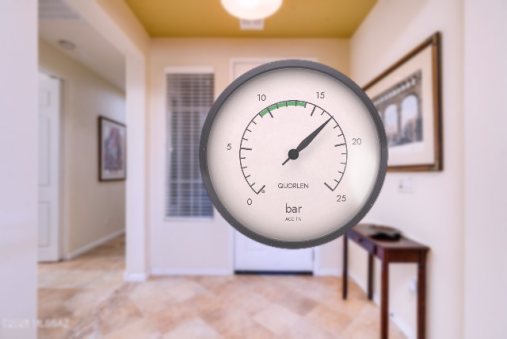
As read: **17** bar
